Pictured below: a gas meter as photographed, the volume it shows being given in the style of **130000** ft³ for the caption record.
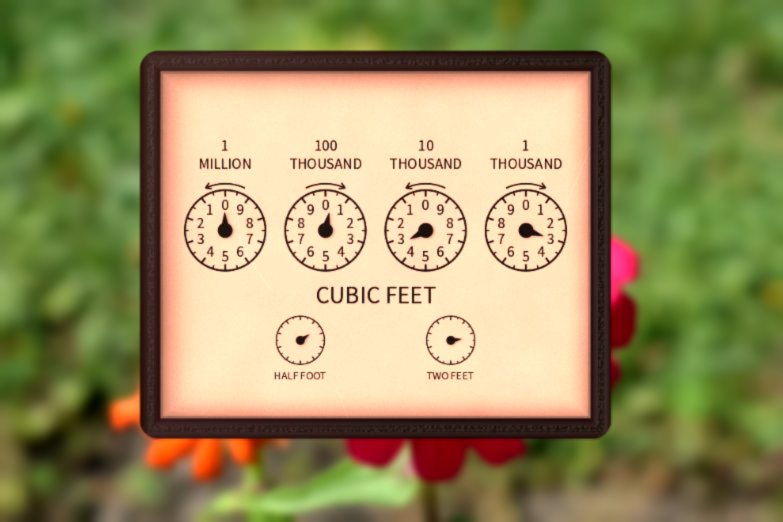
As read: **3300** ft³
